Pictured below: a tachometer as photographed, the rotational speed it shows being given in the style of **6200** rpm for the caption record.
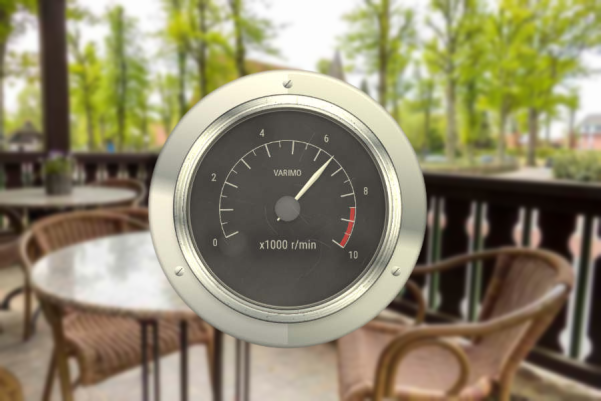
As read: **6500** rpm
